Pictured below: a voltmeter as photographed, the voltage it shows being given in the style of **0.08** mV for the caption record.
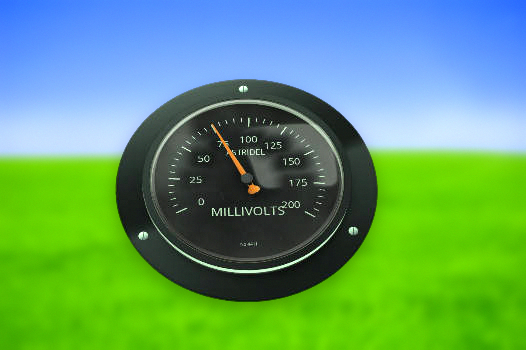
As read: **75** mV
